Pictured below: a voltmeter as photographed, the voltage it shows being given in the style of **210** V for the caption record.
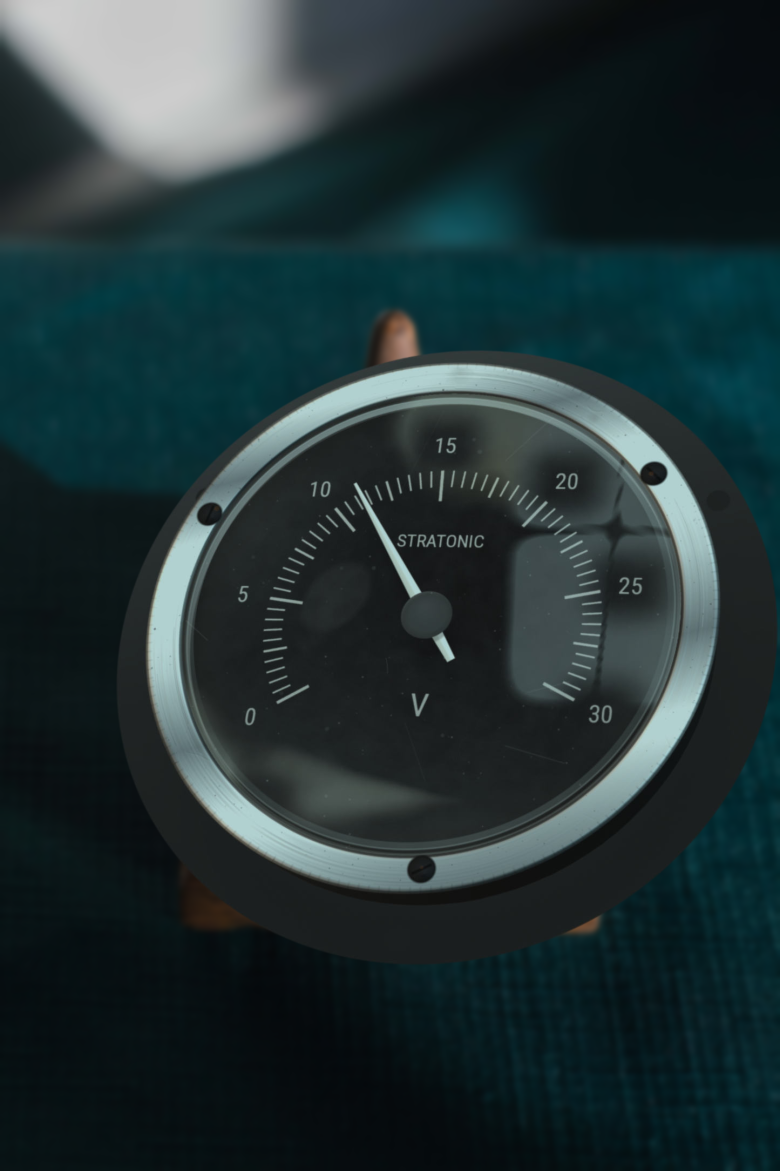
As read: **11.25** V
